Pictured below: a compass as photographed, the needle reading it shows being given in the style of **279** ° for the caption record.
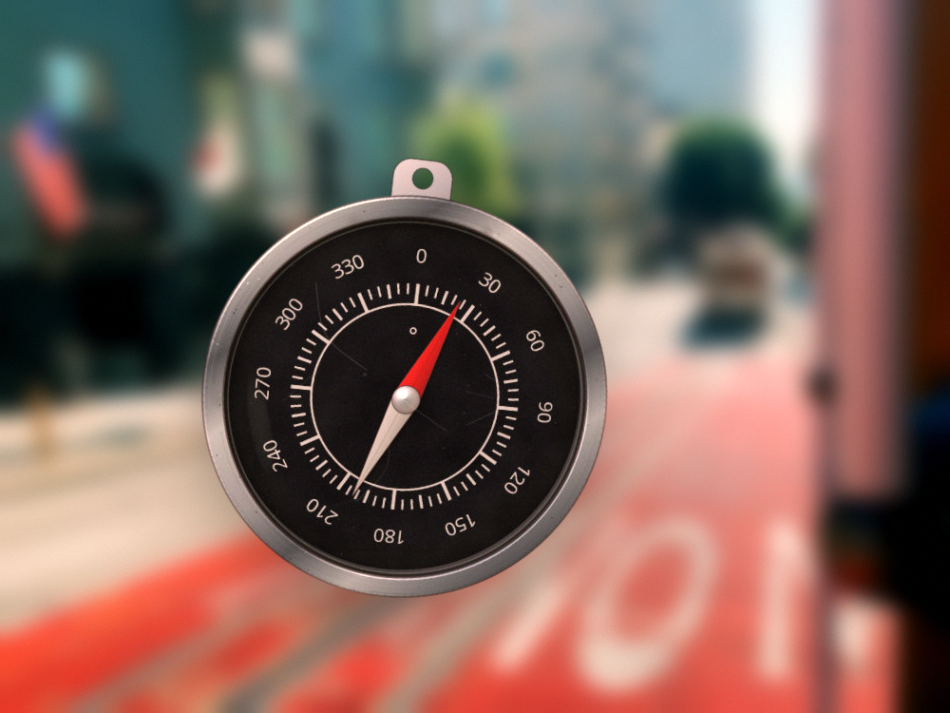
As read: **22.5** °
